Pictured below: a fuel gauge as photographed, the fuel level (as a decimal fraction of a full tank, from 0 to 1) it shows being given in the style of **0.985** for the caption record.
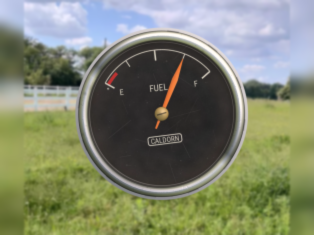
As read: **0.75**
